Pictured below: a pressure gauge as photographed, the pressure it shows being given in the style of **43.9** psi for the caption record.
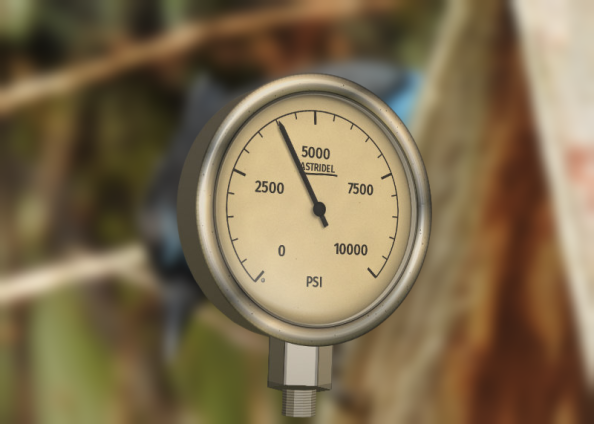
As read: **4000** psi
